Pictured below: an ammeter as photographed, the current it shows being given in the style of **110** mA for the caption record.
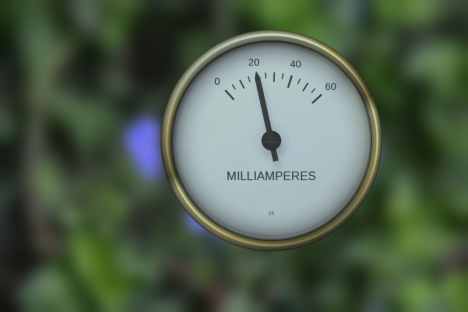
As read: **20** mA
